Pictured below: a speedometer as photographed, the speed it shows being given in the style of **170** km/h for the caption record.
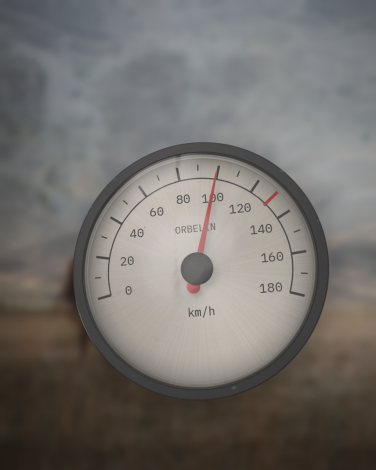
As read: **100** km/h
